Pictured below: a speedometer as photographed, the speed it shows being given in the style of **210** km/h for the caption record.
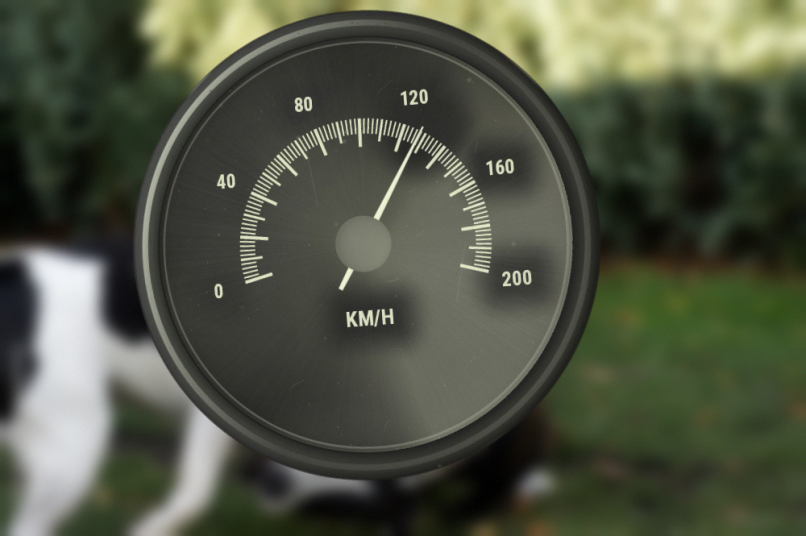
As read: **128** km/h
